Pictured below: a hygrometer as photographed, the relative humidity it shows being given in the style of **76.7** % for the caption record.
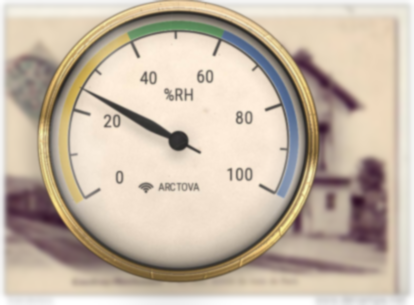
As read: **25** %
